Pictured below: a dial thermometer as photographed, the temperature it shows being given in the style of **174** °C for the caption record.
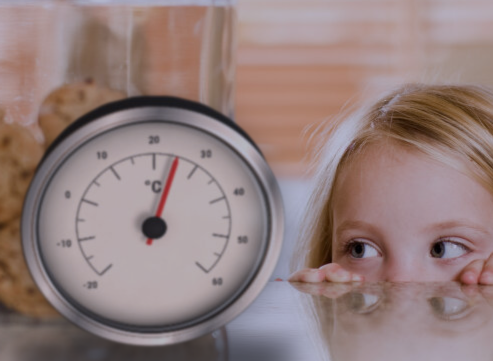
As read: **25** °C
